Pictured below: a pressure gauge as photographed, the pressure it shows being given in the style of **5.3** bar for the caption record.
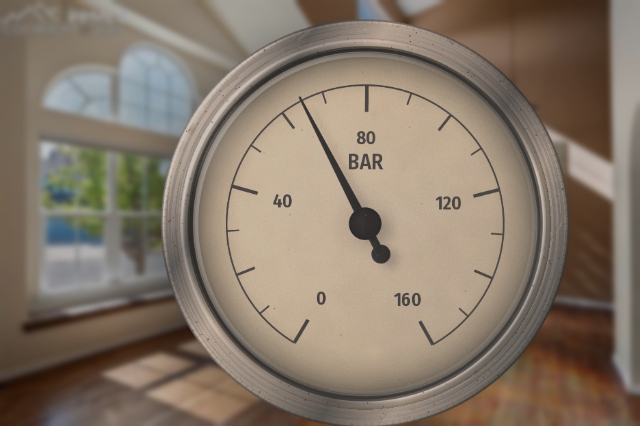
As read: **65** bar
